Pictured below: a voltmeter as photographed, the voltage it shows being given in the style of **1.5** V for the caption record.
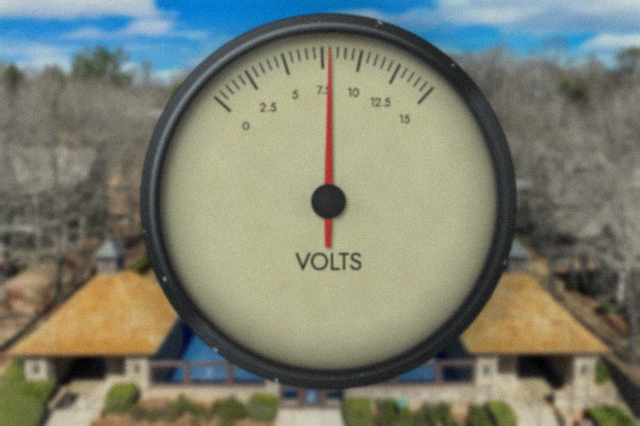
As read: **8** V
